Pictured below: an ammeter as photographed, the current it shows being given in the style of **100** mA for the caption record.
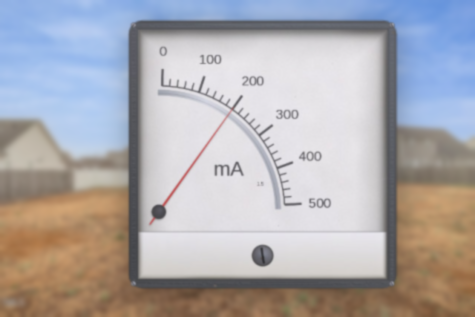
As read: **200** mA
